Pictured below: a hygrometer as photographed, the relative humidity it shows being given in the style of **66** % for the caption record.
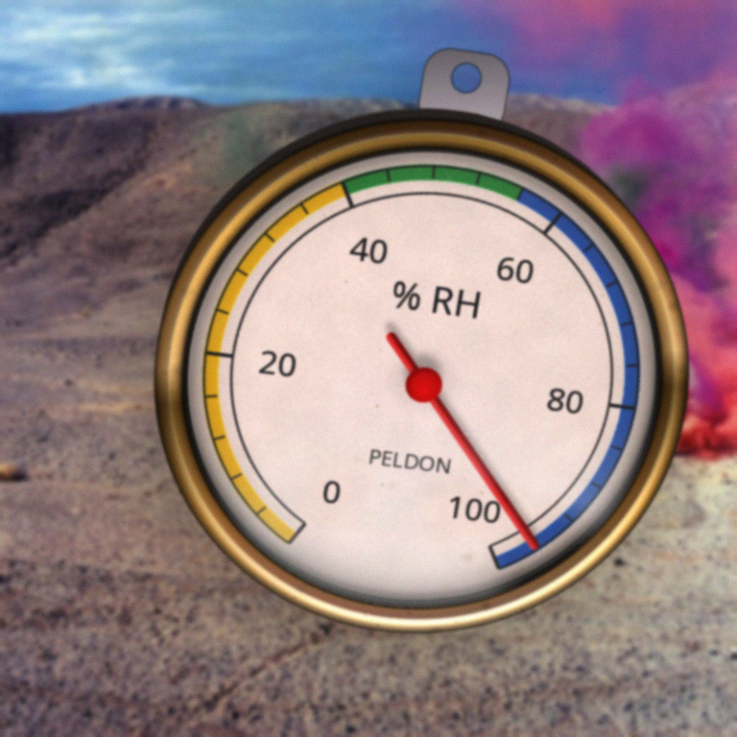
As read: **96** %
